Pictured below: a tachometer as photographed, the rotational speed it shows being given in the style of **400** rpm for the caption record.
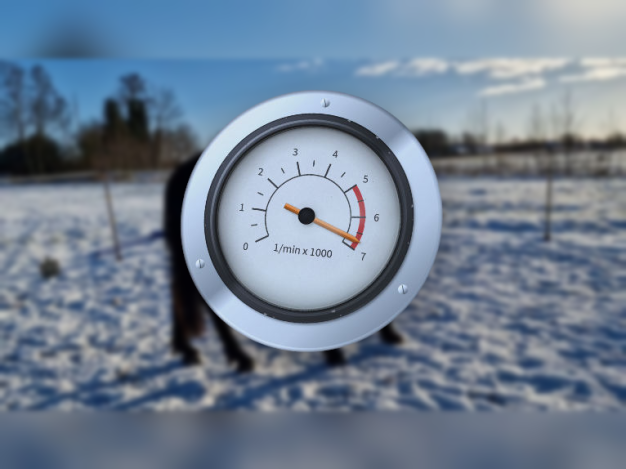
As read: **6750** rpm
